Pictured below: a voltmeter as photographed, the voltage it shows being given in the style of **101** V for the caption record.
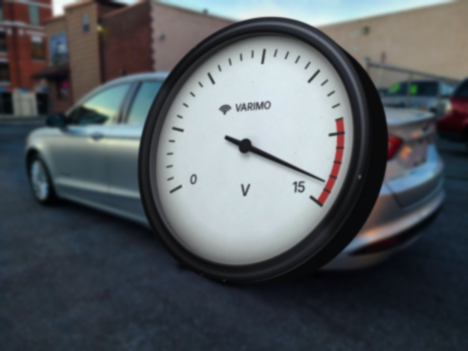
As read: **14.25** V
